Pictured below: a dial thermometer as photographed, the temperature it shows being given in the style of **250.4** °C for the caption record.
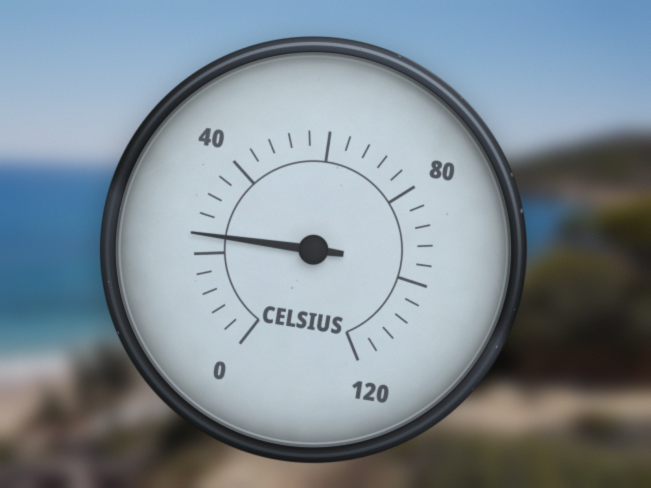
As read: **24** °C
